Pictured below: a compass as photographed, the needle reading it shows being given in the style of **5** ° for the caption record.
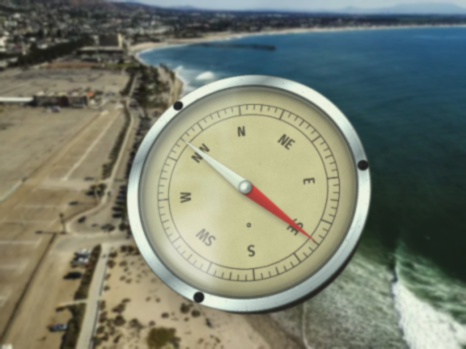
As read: **135** °
